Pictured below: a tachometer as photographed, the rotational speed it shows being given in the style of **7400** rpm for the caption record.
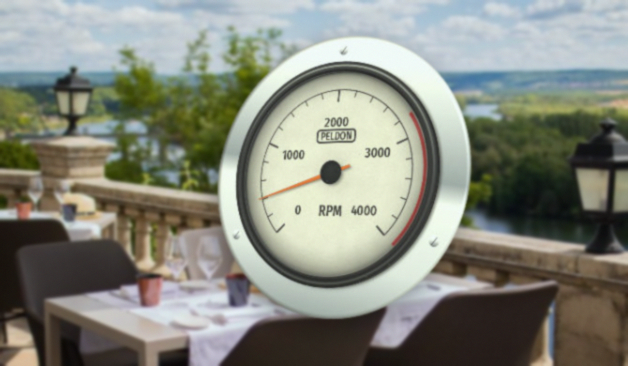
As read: **400** rpm
